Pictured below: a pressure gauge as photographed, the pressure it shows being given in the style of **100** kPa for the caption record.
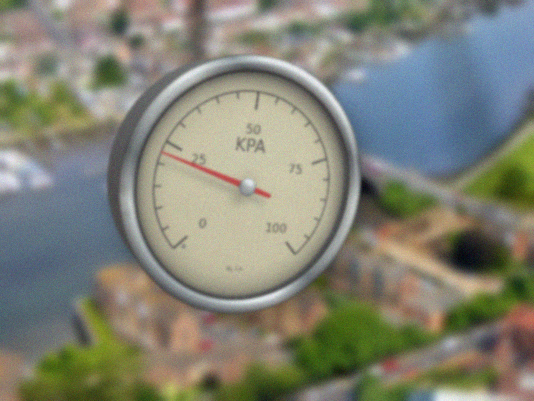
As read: **22.5** kPa
